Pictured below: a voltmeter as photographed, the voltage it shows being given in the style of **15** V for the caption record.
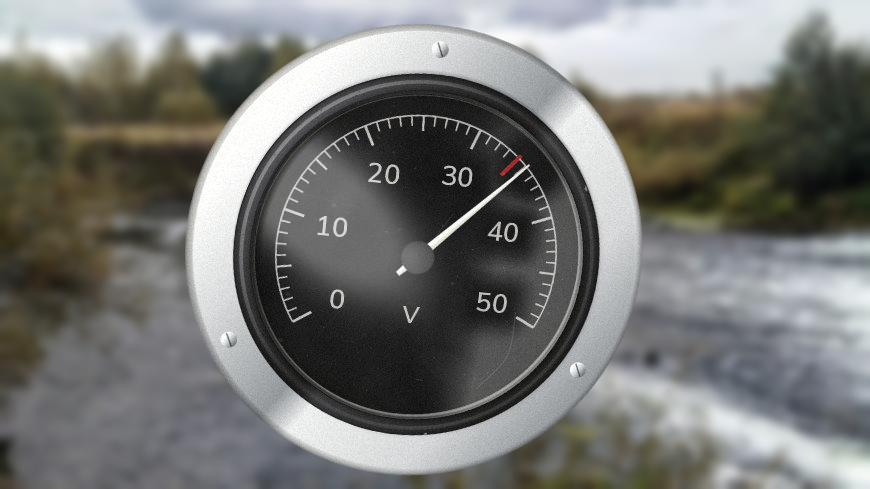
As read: **35** V
